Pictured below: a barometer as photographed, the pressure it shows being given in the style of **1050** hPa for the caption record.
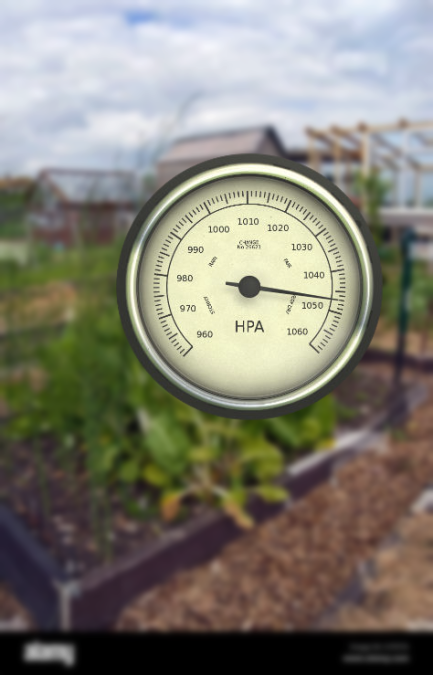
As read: **1047** hPa
